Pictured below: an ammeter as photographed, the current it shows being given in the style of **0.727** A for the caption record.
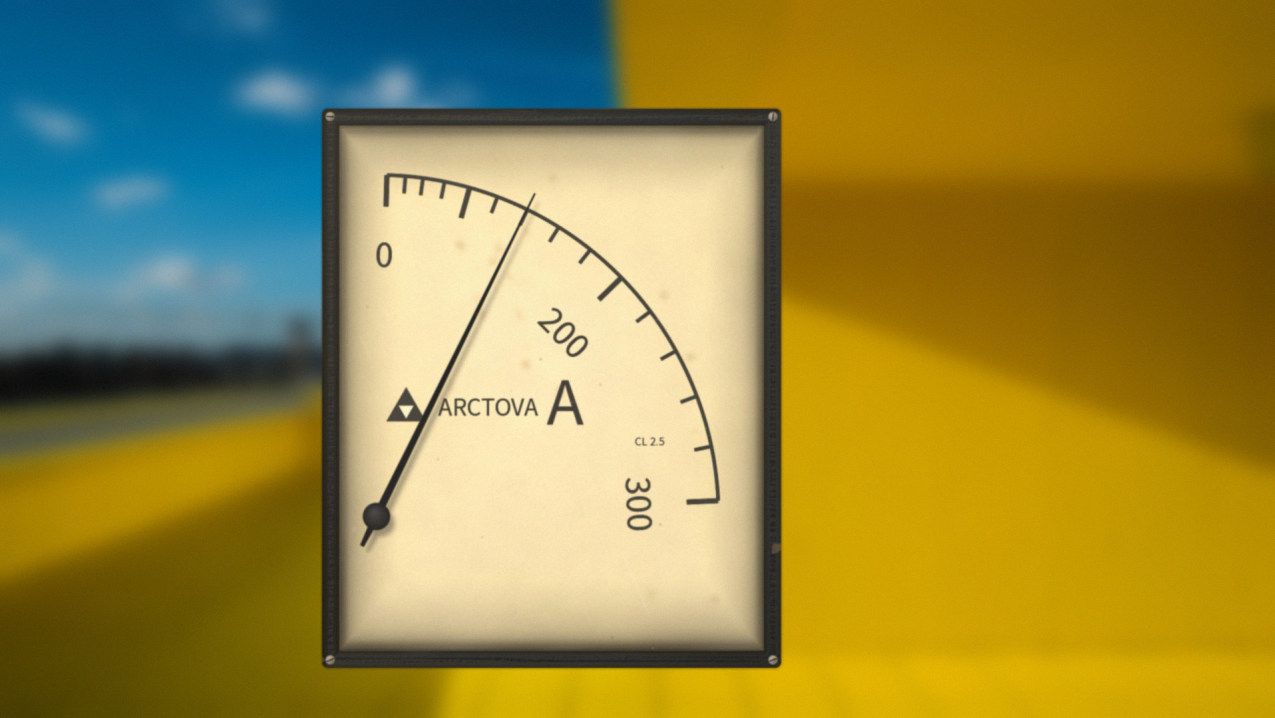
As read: **140** A
